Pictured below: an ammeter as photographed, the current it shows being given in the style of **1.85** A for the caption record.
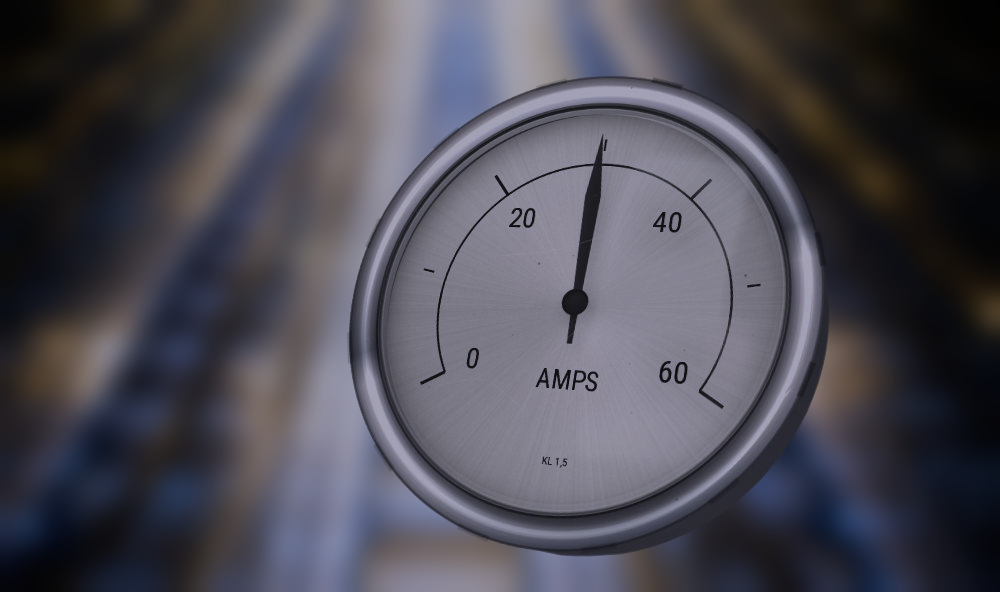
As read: **30** A
